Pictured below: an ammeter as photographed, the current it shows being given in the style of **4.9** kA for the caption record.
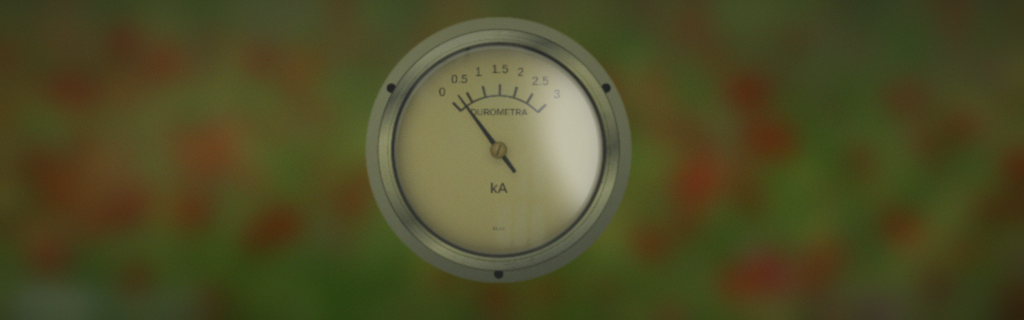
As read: **0.25** kA
